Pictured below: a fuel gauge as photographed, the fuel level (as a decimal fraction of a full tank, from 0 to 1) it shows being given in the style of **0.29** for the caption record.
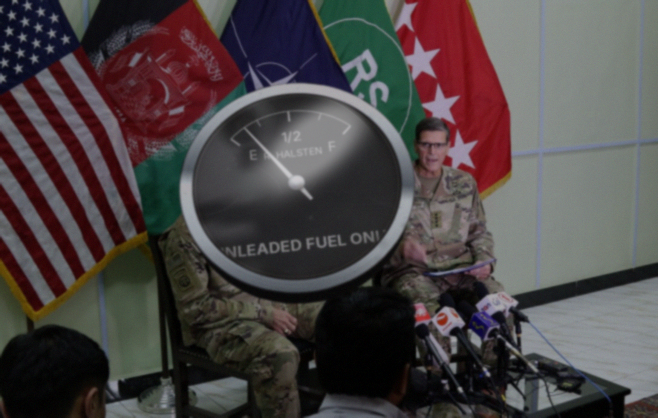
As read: **0.125**
